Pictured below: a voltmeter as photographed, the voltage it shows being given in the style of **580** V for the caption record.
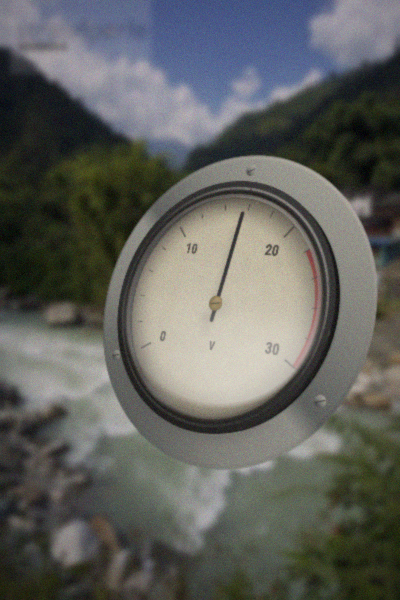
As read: **16** V
